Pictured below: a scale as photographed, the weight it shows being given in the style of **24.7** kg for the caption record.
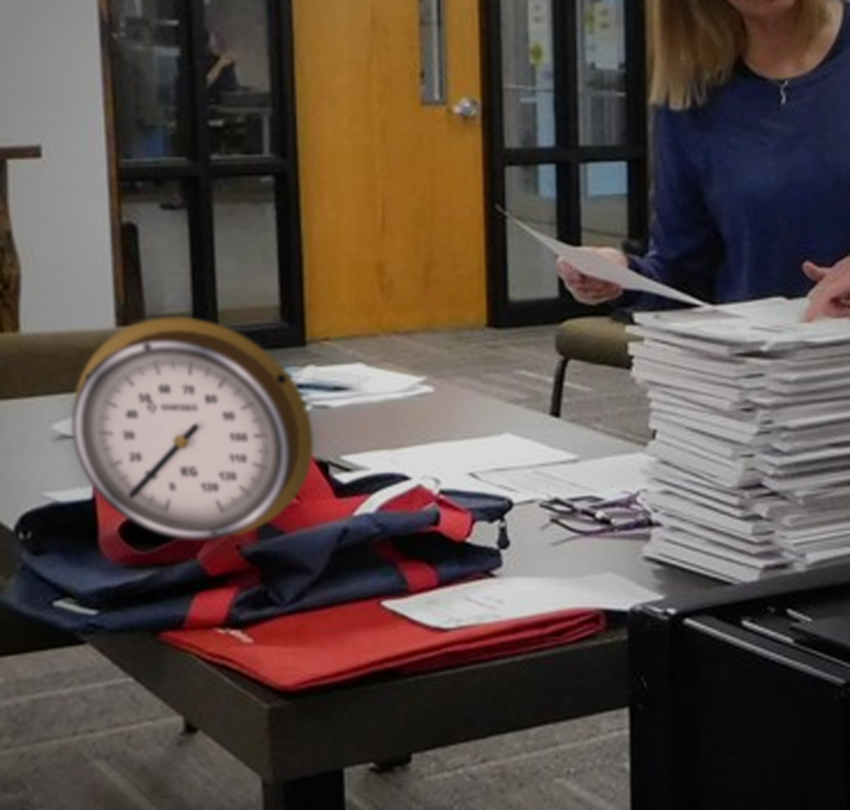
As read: **10** kg
